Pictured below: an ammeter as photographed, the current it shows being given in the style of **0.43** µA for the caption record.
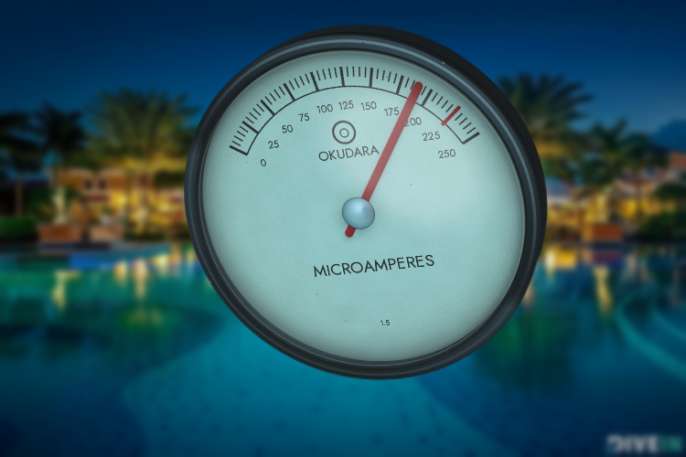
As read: **190** µA
